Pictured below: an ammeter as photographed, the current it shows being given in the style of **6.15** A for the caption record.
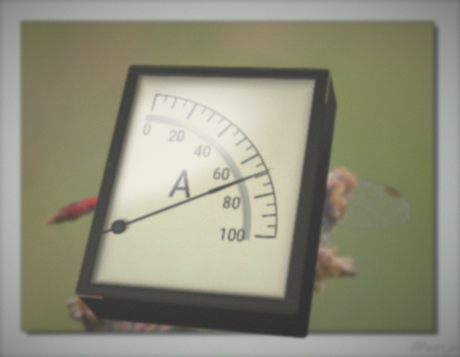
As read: **70** A
